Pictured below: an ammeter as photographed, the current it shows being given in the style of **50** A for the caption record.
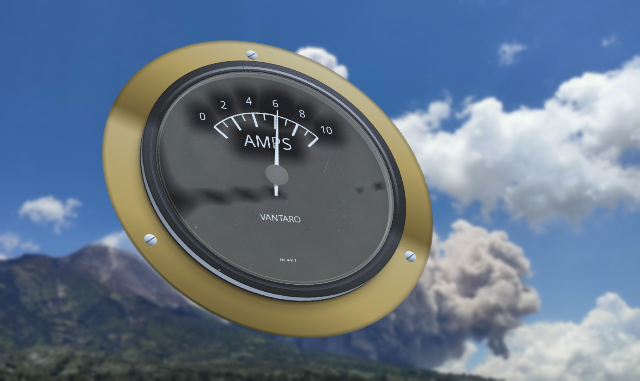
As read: **6** A
